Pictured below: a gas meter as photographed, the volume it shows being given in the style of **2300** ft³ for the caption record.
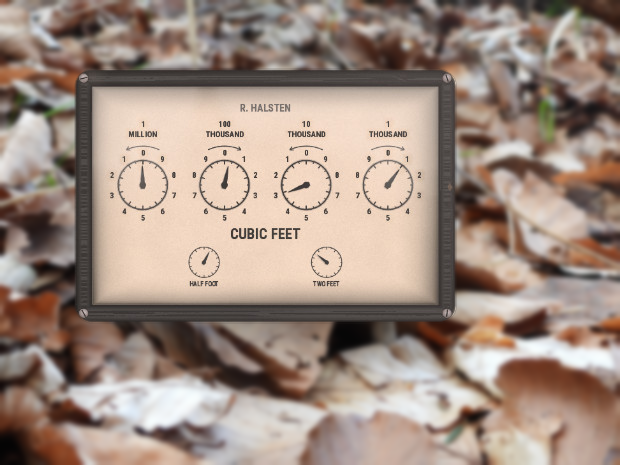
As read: **3100** ft³
